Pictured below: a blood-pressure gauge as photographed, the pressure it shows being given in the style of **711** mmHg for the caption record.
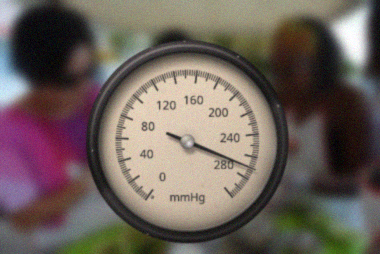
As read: **270** mmHg
